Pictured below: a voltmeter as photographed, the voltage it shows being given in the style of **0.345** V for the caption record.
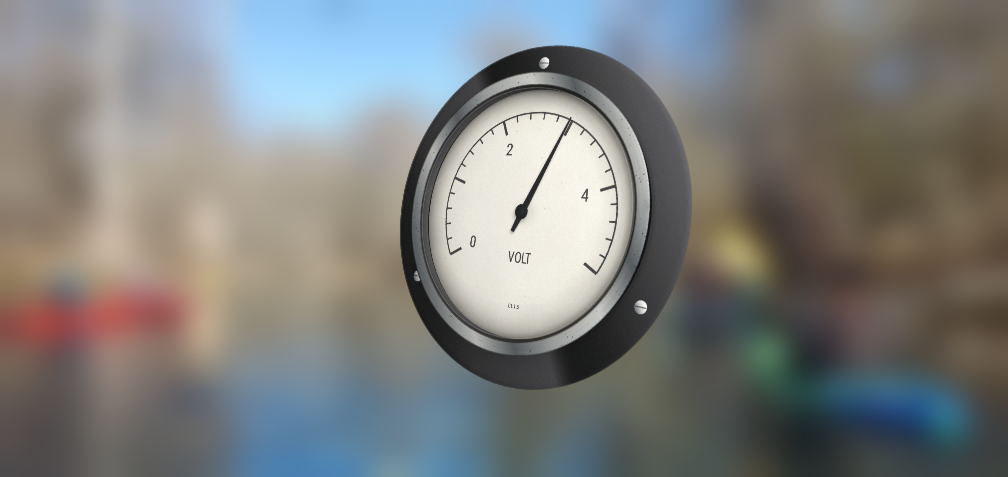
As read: **3** V
